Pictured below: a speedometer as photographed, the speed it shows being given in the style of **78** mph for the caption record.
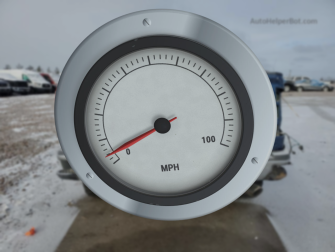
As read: **4** mph
